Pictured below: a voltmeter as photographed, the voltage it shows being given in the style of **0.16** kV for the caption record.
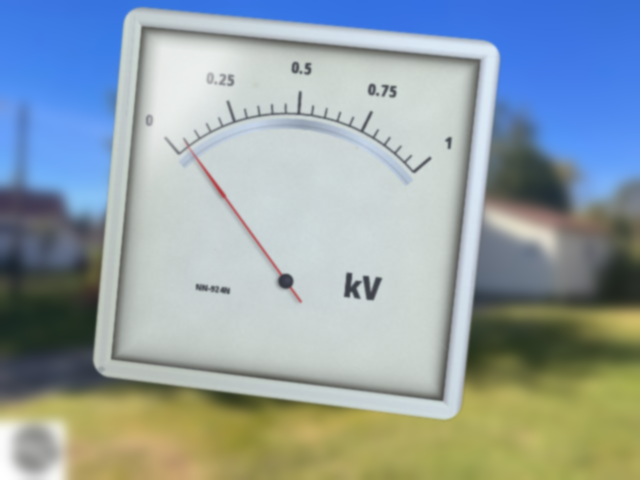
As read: **0.05** kV
